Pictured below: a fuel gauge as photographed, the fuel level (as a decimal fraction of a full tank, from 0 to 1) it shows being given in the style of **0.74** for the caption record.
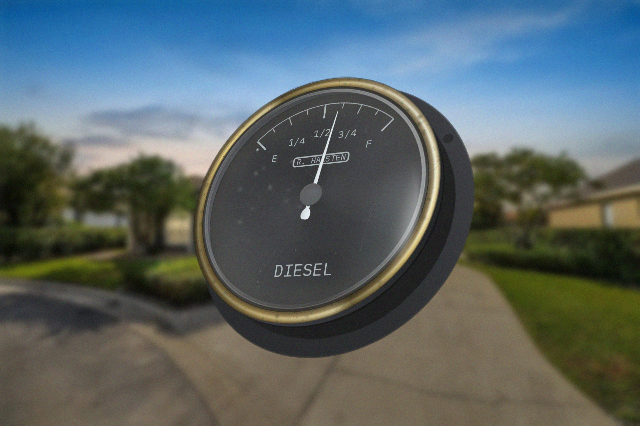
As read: **0.625**
